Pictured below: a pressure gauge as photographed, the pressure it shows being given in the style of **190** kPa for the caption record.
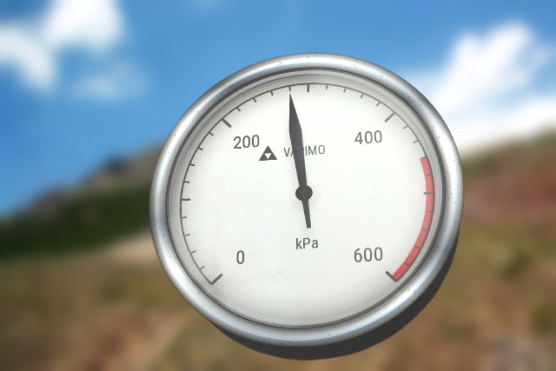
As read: **280** kPa
